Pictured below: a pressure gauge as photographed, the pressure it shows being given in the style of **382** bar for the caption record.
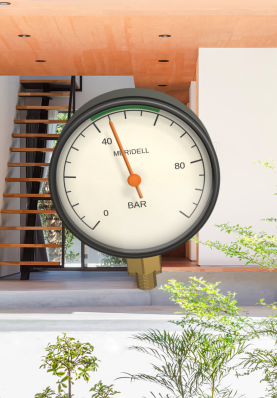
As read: **45** bar
